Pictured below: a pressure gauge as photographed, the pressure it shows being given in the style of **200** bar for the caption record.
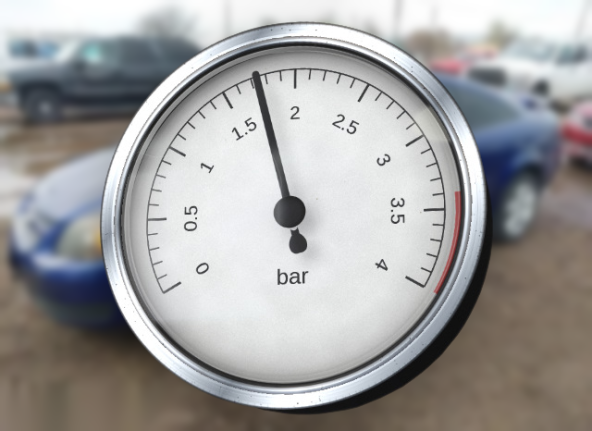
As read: **1.75** bar
